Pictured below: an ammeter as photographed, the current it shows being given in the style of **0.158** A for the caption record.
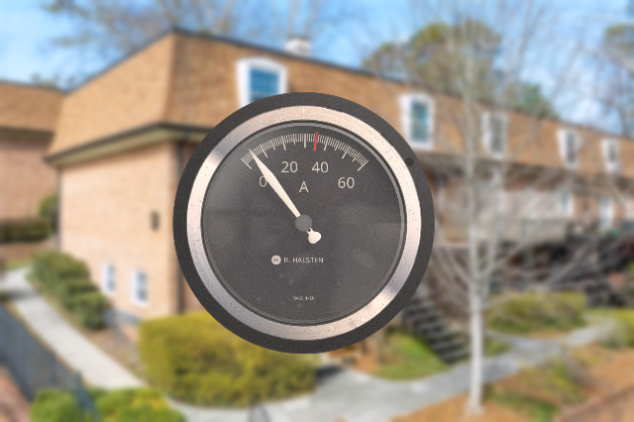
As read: **5** A
